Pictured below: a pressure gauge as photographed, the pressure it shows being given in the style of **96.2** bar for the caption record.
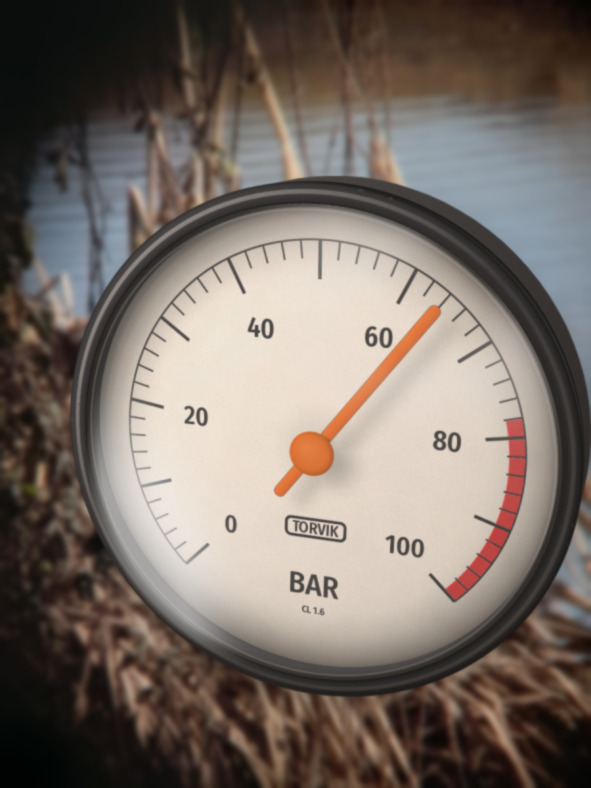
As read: **64** bar
